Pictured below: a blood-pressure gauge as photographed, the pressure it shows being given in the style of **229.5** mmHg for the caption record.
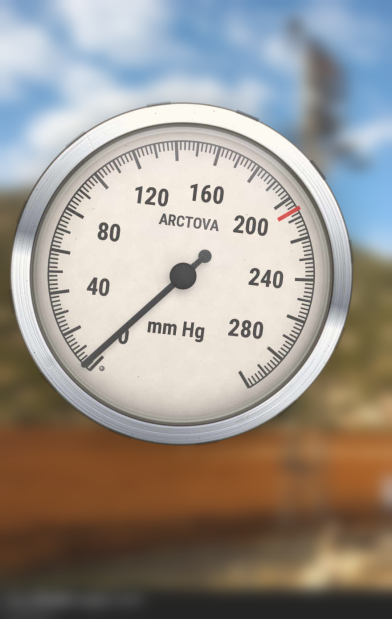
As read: **4** mmHg
